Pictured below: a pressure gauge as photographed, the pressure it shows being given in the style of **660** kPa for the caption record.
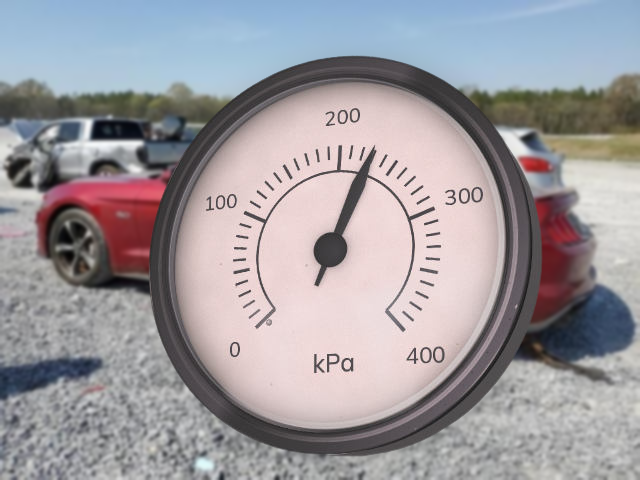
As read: **230** kPa
